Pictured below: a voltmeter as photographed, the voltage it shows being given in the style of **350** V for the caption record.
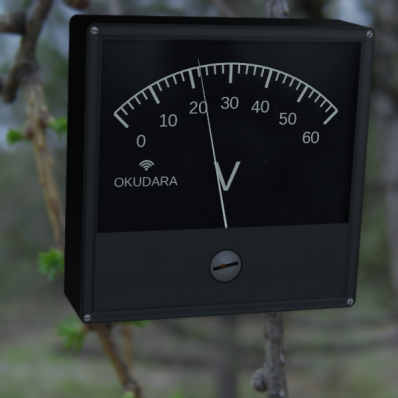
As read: **22** V
